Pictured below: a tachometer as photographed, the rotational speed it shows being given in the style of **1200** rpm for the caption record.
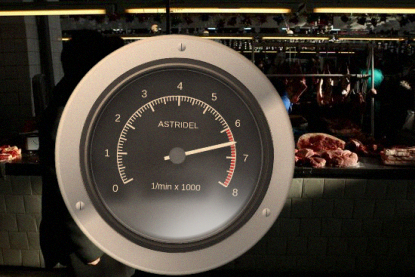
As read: **6500** rpm
